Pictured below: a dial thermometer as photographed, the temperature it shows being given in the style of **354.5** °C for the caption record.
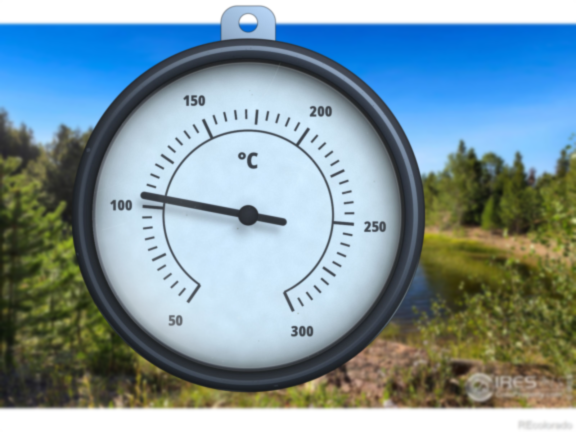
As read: **105** °C
